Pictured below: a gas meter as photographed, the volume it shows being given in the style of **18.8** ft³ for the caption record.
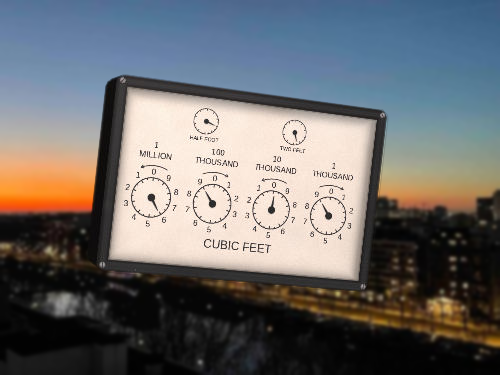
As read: **589900** ft³
